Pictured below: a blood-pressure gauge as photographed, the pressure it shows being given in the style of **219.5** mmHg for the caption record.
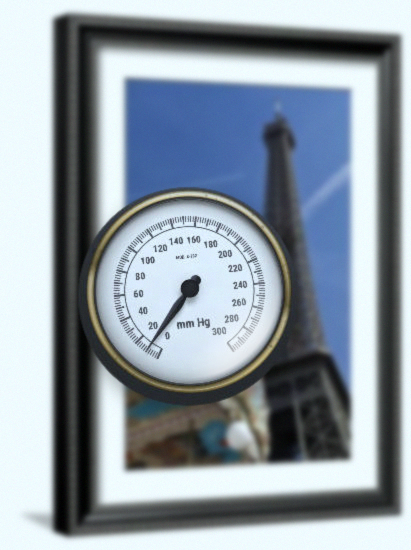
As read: **10** mmHg
